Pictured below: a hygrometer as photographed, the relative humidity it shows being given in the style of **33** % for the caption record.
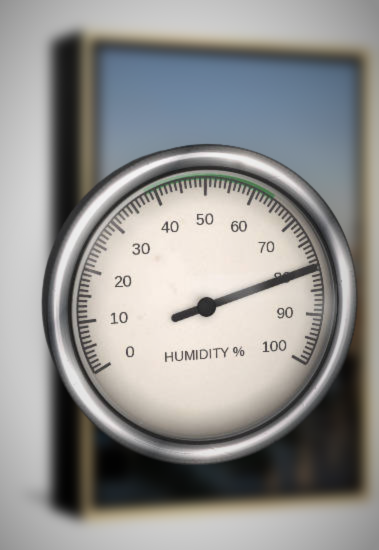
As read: **80** %
